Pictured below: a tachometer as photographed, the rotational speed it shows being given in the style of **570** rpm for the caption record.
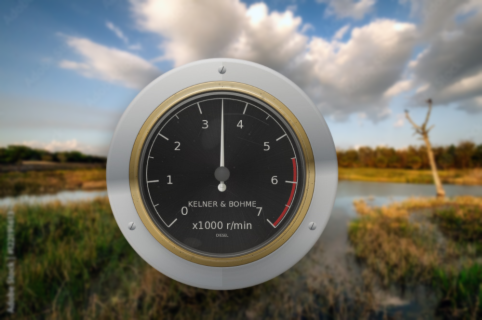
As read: **3500** rpm
